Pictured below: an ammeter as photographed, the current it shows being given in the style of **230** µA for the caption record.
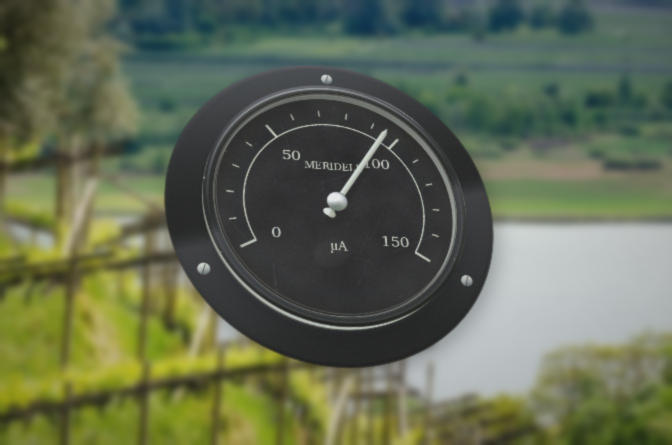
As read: **95** µA
